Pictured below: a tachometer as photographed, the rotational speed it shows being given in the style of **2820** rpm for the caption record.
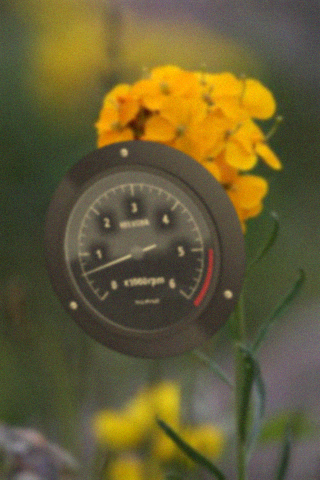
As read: **600** rpm
